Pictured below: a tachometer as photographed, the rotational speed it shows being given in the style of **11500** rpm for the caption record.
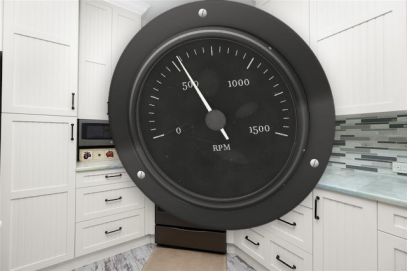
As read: **550** rpm
